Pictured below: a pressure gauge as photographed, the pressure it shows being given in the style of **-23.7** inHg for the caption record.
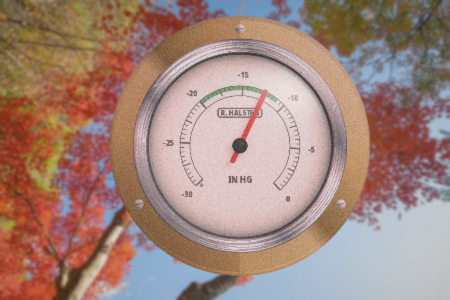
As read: **-12.5** inHg
